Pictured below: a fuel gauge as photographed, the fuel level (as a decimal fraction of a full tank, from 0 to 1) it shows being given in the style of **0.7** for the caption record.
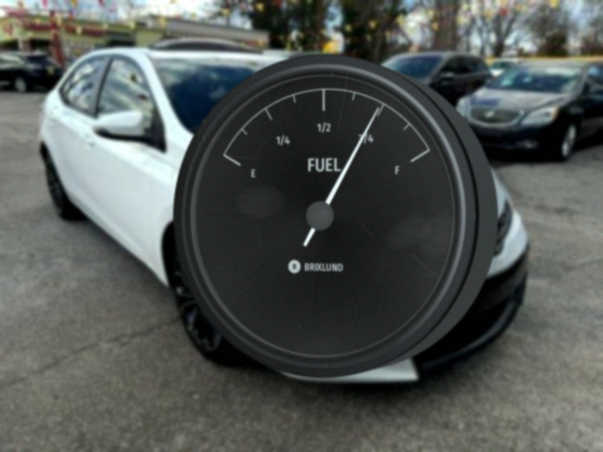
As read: **0.75**
